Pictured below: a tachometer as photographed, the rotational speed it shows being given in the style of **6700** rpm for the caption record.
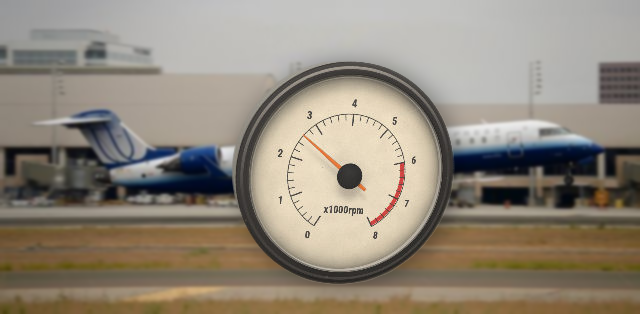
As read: **2600** rpm
